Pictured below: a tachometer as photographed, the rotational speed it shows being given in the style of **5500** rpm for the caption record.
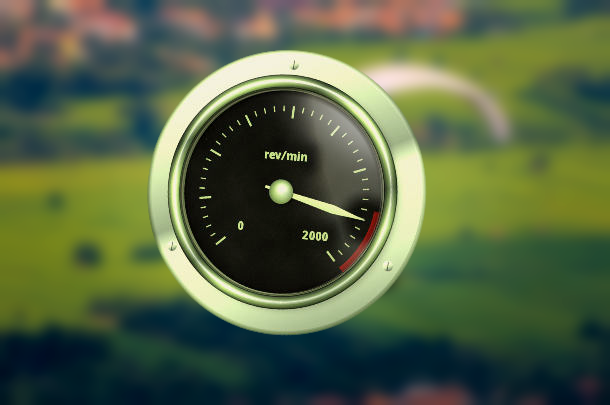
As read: **1750** rpm
